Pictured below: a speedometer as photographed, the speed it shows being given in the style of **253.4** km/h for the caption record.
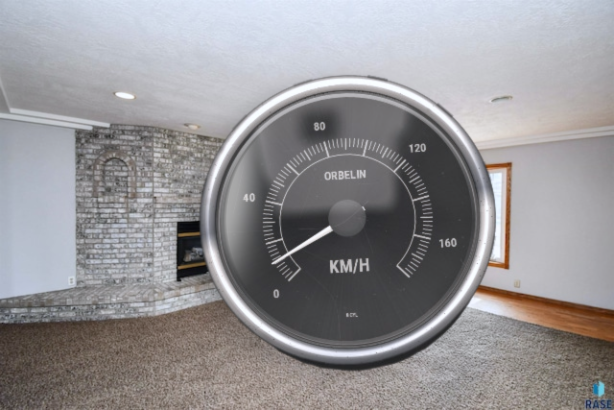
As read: **10** km/h
